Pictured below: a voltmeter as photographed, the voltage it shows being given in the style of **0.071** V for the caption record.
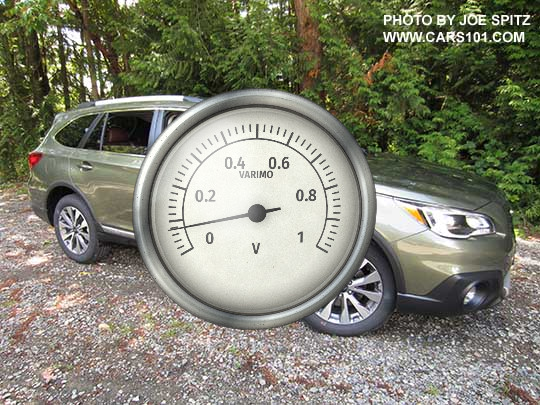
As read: **0.08** V
